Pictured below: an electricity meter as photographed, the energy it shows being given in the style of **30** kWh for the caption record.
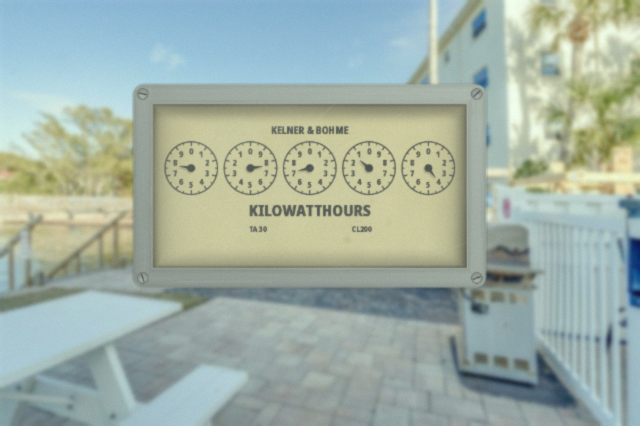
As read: **77714** kWh
